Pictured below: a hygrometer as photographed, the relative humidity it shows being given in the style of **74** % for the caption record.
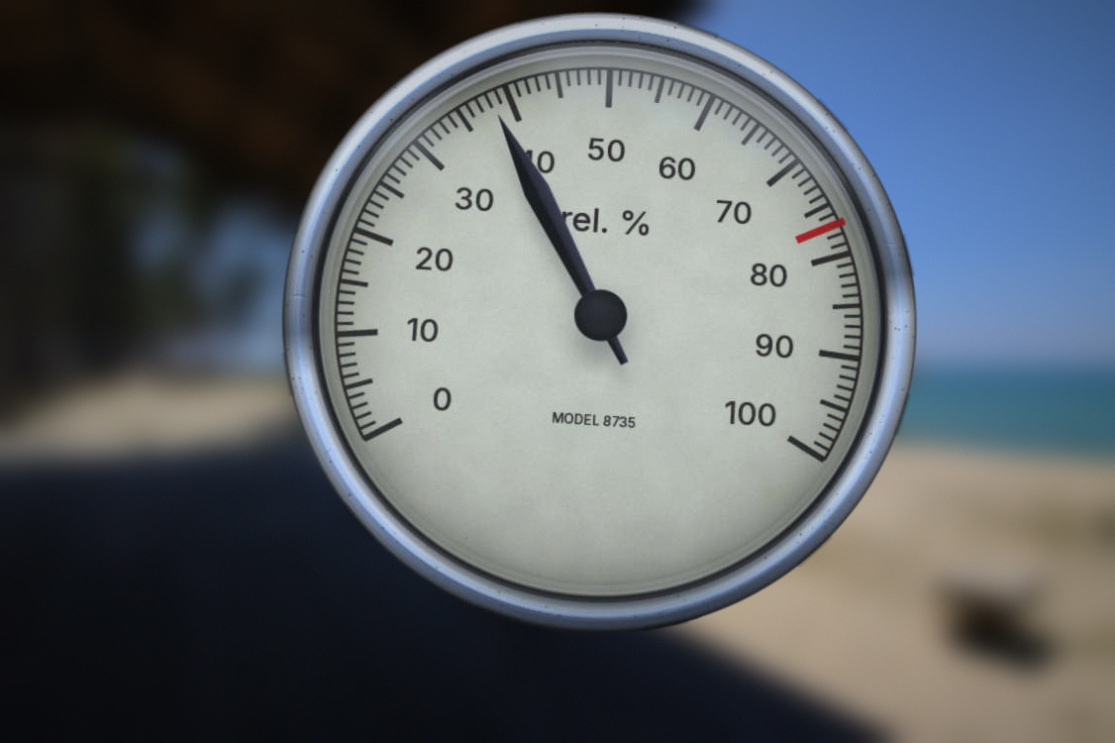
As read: **38** %
